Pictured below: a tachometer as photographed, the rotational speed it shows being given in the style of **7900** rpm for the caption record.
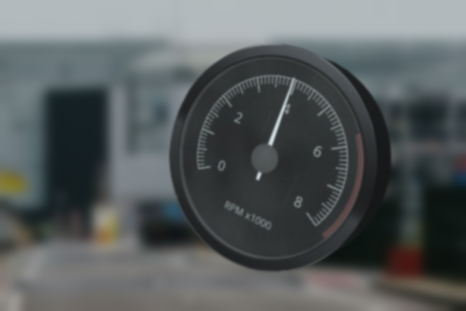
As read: **4000** rpm
